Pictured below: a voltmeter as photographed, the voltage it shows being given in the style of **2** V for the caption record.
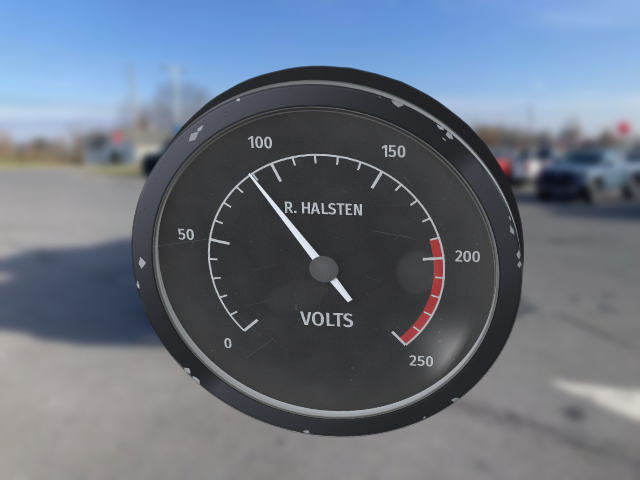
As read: **90** V
